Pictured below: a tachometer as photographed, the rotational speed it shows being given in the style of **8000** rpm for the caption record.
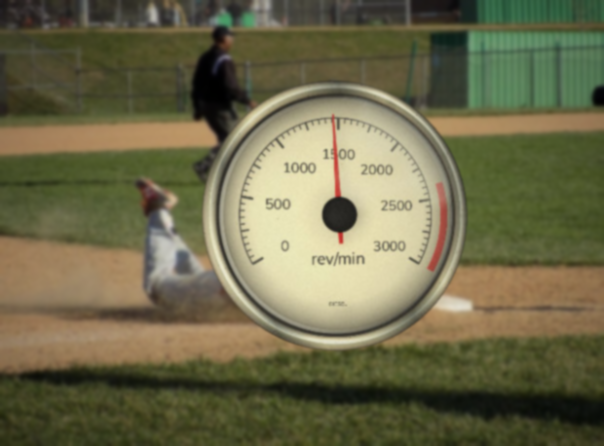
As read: **1450** rpm
